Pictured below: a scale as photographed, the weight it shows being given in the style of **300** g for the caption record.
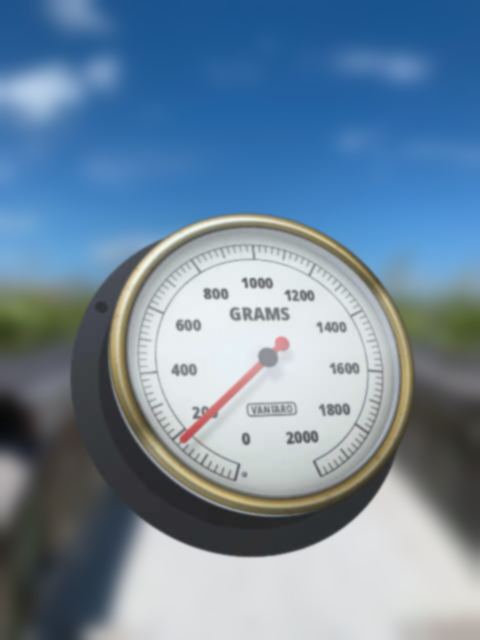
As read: **180** g
